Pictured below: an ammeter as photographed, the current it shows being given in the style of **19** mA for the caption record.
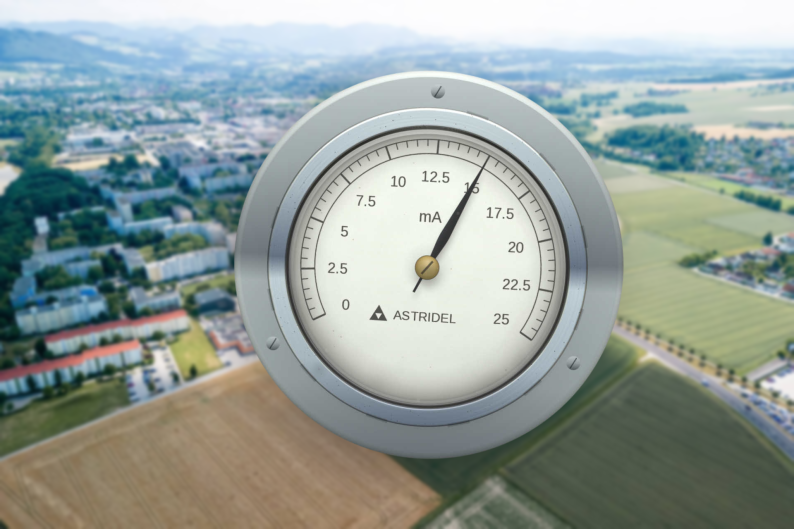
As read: **15** mA
